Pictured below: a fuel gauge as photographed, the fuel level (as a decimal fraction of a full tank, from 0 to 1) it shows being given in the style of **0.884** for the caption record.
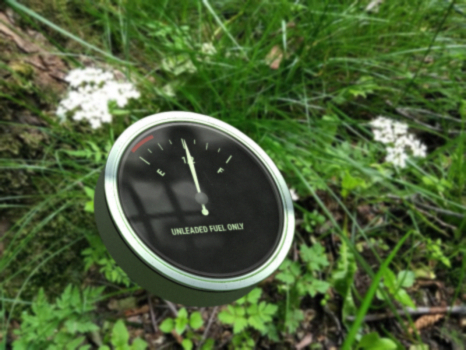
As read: **0.5**
